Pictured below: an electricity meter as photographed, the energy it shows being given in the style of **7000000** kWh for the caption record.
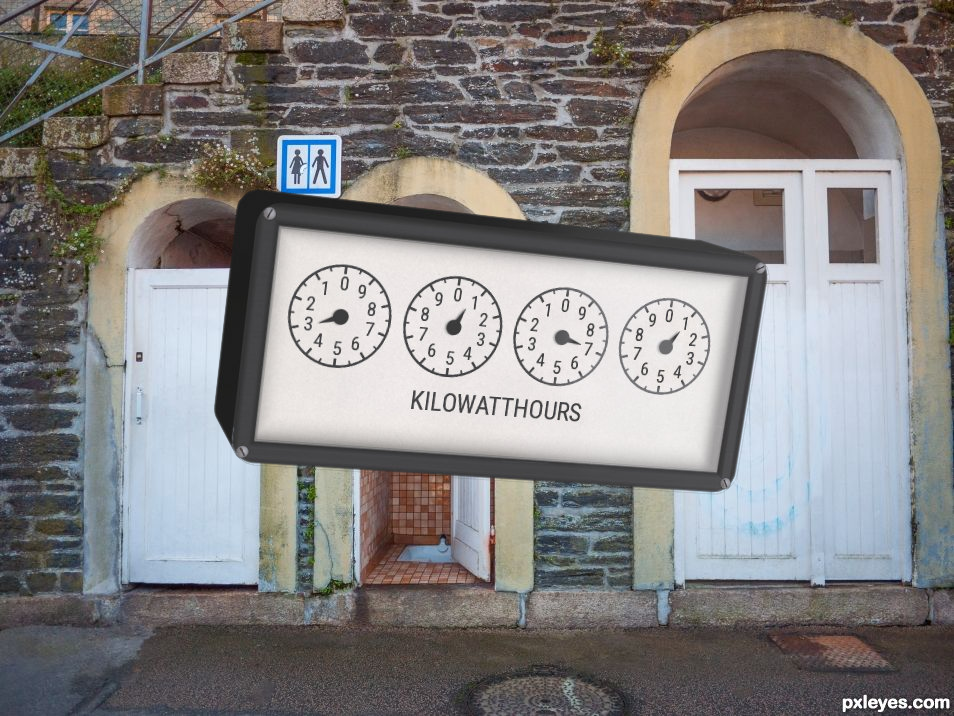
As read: **3071** kWh
